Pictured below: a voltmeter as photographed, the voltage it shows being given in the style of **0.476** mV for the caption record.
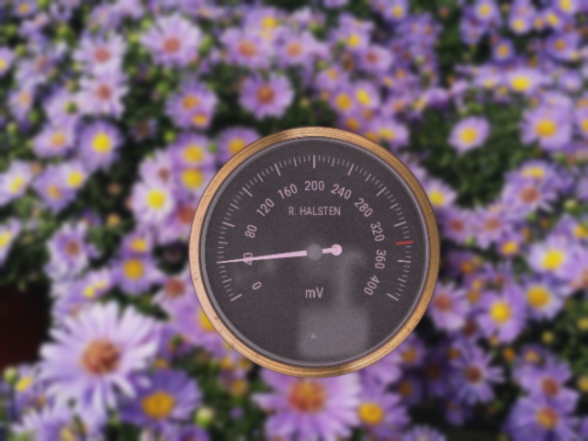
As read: **40** mV
